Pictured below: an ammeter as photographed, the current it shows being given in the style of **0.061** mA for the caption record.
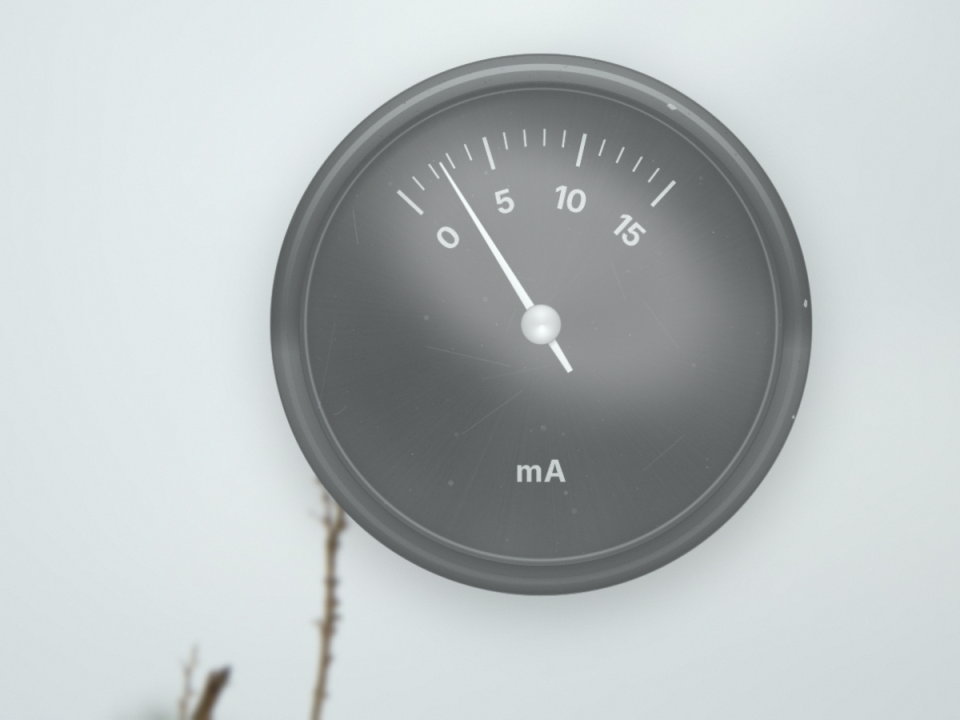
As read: **2.5** mA
